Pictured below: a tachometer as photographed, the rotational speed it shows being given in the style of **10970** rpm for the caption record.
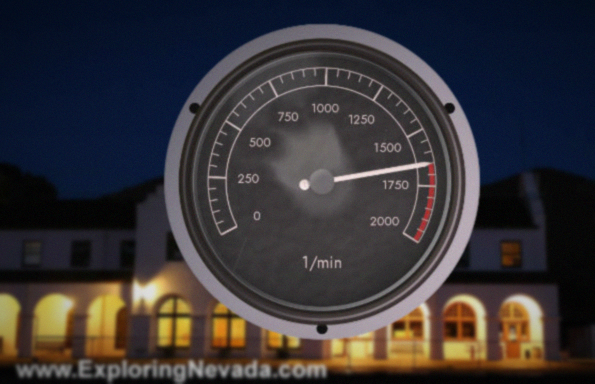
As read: **1650** rpm
